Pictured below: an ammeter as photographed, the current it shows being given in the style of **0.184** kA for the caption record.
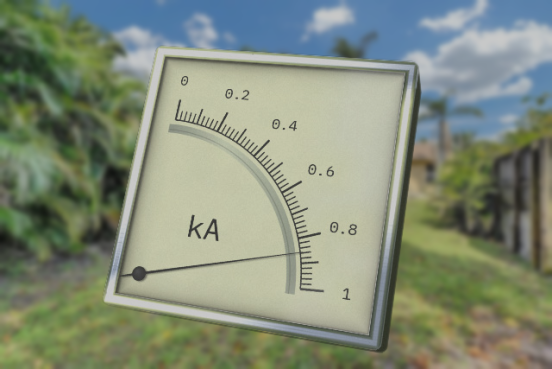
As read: **0.86** kA
